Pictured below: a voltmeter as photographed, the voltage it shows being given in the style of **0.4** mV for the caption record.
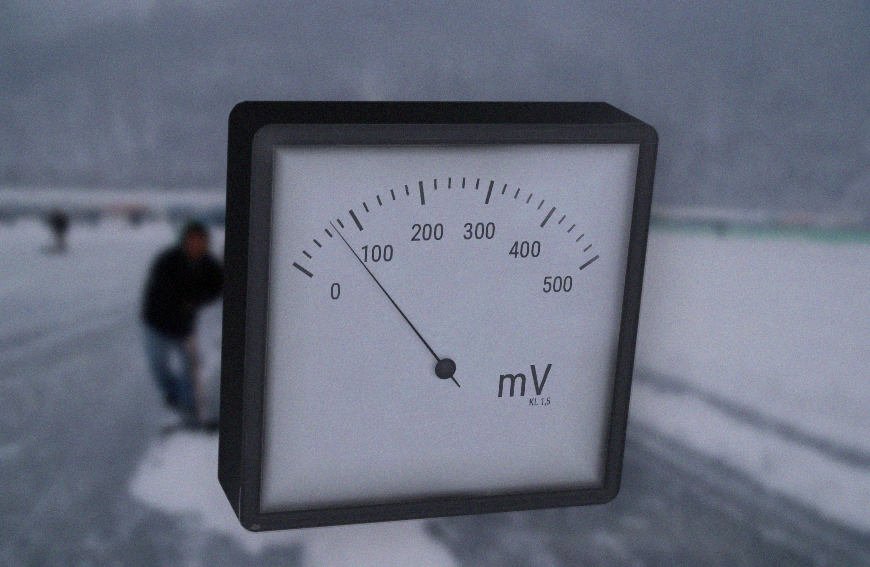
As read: **70** mV
